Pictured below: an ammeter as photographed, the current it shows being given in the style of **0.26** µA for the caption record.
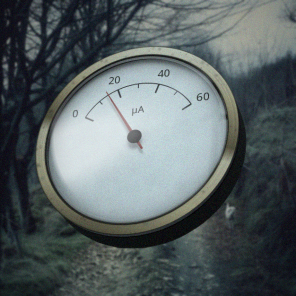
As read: **15** µA
